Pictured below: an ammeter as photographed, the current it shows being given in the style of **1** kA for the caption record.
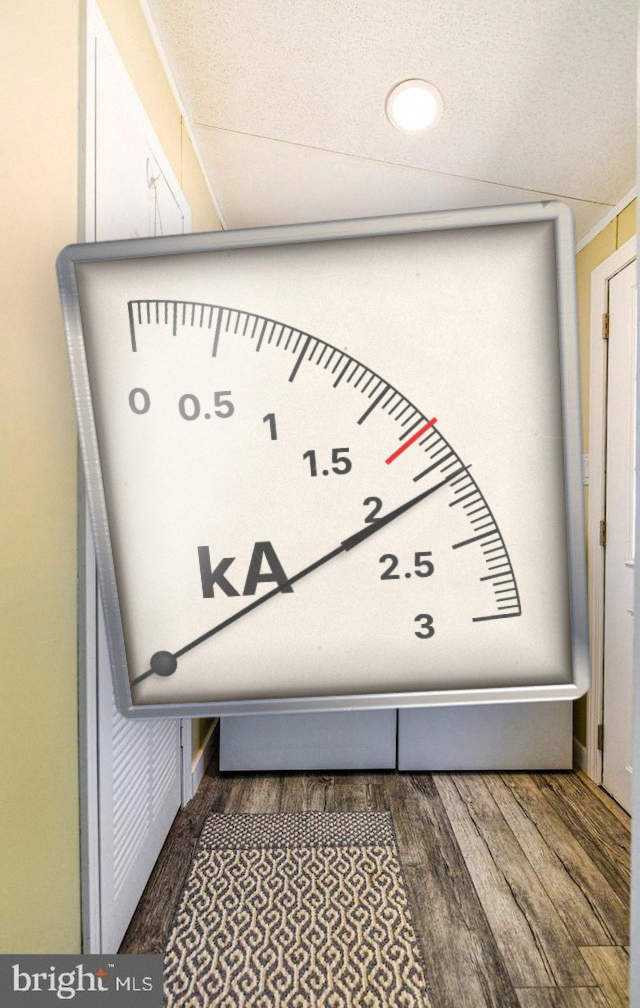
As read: **2.1** kA
